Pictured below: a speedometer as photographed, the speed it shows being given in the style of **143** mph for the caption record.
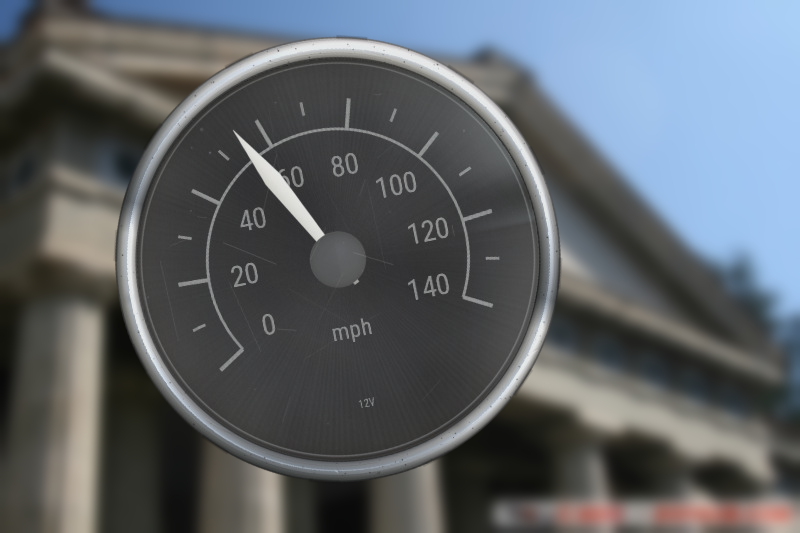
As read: **55** mph
